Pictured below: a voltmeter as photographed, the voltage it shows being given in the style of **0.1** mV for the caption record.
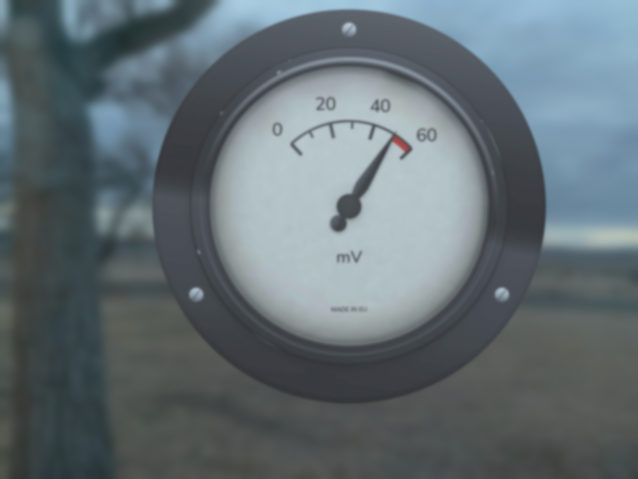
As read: **50** mV
